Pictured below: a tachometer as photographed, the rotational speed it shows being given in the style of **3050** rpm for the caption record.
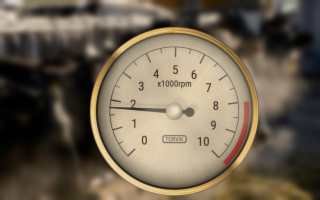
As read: **1750** rpm
